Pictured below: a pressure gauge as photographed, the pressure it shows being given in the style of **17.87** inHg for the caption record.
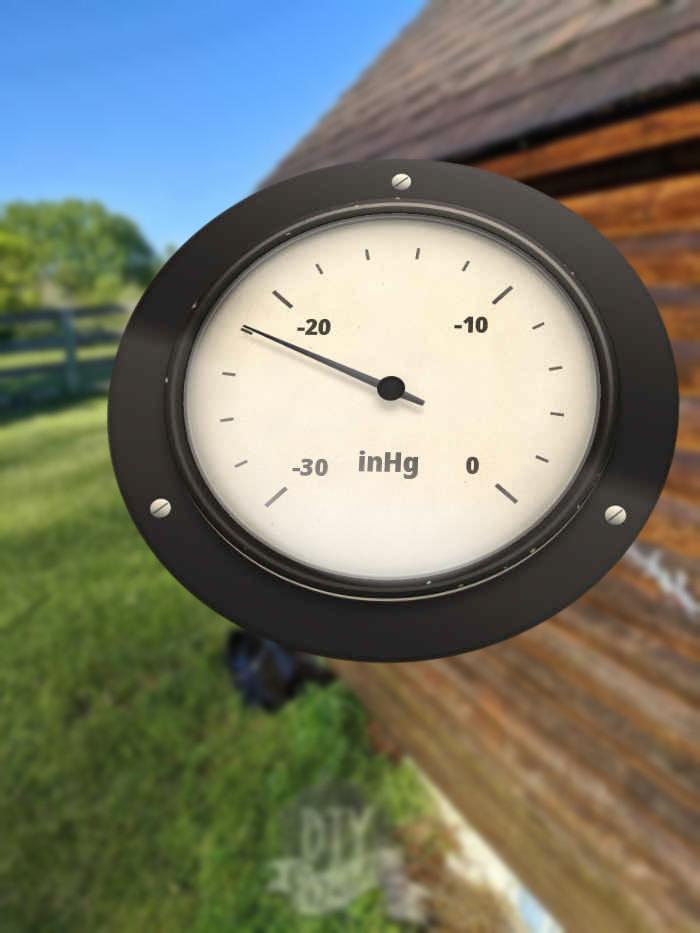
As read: **-22** inHg
